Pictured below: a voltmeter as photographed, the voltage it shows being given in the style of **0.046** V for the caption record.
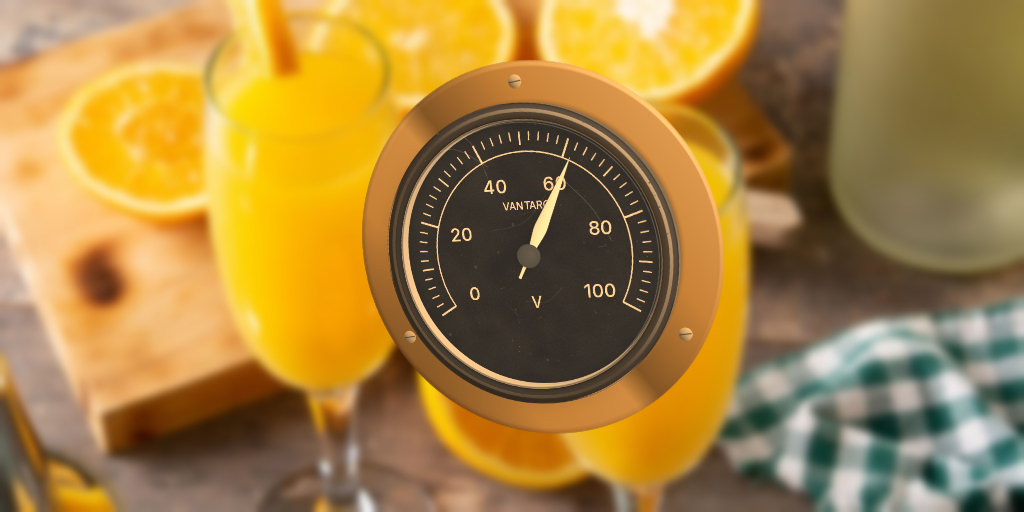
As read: **62** V
